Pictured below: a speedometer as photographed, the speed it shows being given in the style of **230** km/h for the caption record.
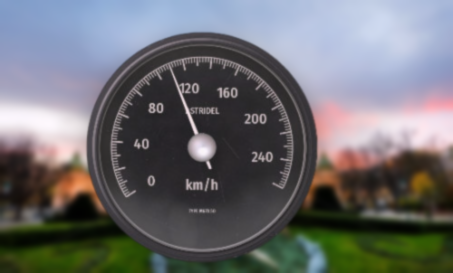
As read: **110** km/h
